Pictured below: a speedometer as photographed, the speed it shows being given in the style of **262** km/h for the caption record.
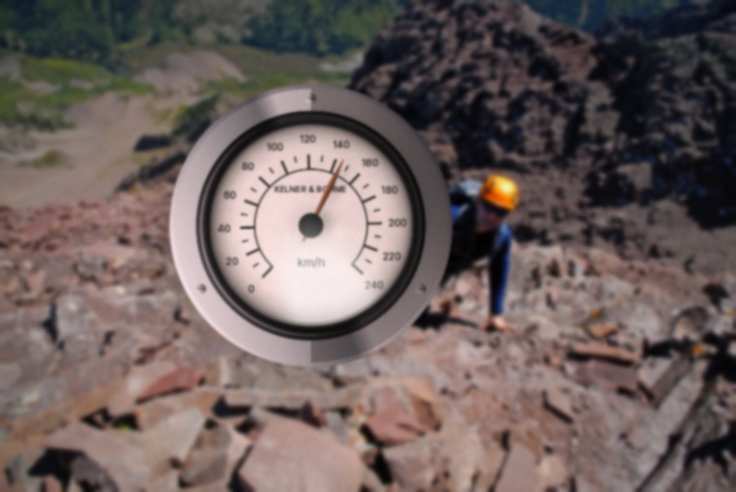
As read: **145** km/h
